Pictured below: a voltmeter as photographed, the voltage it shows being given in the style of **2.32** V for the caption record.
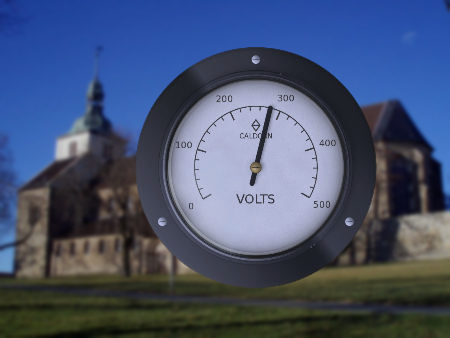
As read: **280** V
